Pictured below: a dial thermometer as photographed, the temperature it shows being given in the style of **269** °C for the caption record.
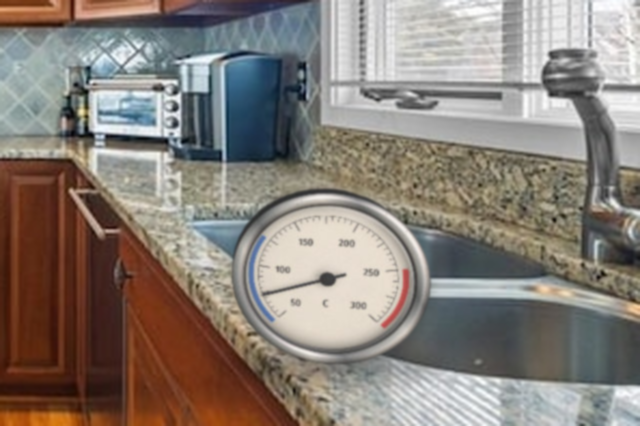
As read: **75** °C
